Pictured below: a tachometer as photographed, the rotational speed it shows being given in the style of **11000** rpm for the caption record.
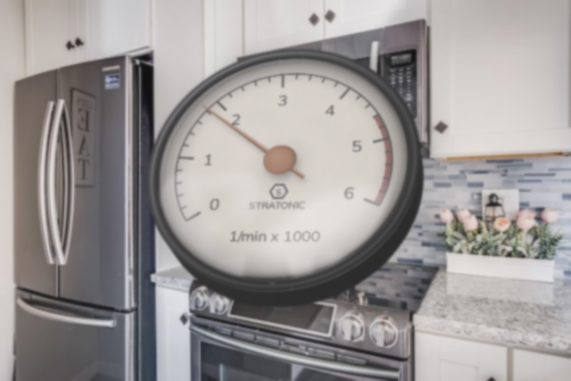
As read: **1800** rpm
